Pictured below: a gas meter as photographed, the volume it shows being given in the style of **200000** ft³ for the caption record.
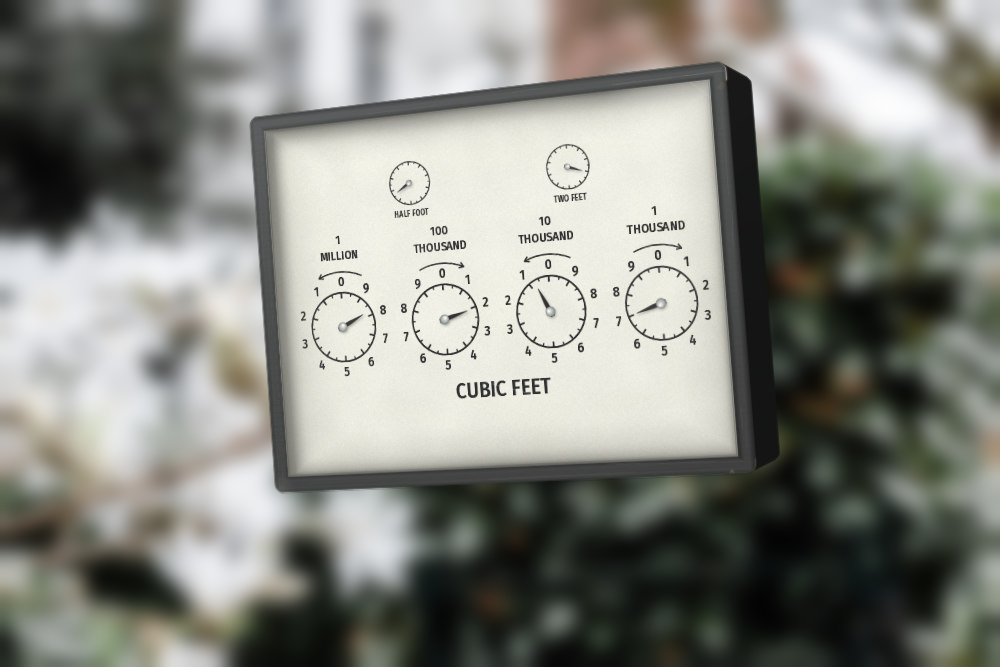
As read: **820700** ft³
